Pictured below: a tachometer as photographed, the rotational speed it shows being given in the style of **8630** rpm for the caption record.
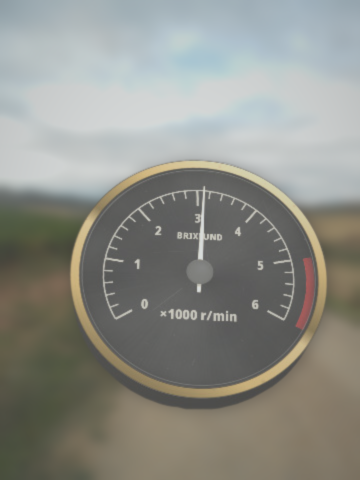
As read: **3100** rpm
